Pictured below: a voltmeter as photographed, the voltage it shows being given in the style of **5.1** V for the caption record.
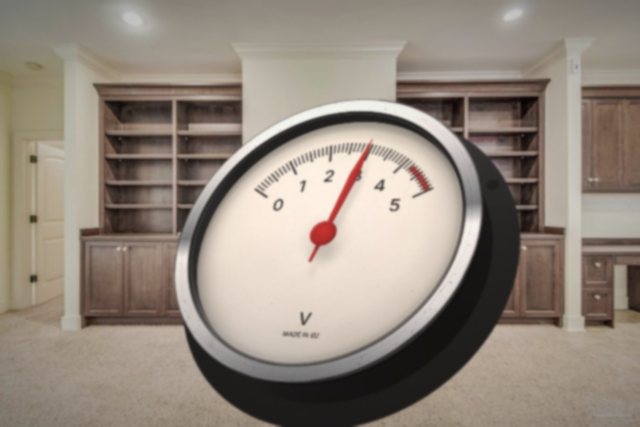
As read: **3** V
